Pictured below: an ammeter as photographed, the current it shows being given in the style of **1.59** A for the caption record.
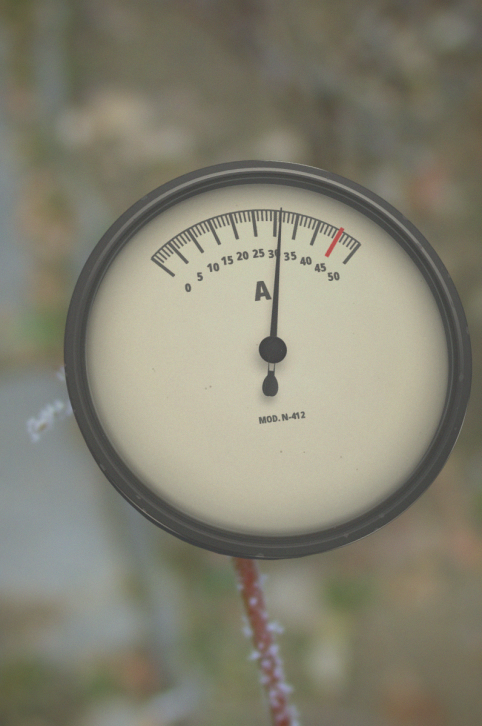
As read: **31** A
